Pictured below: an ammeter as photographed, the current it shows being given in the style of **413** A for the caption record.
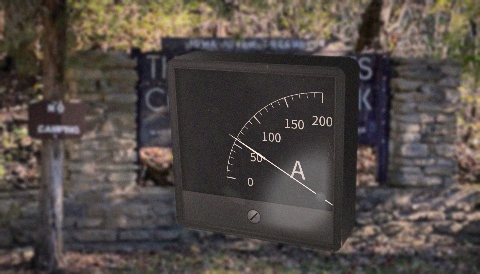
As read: **60** A
